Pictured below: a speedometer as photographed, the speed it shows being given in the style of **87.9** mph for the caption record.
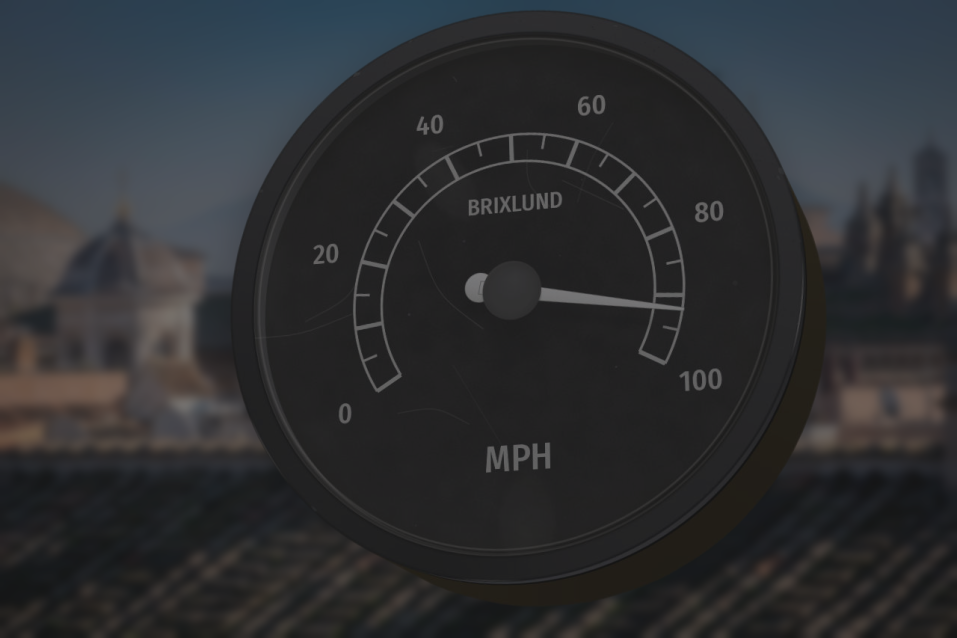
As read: **92.5** mph
